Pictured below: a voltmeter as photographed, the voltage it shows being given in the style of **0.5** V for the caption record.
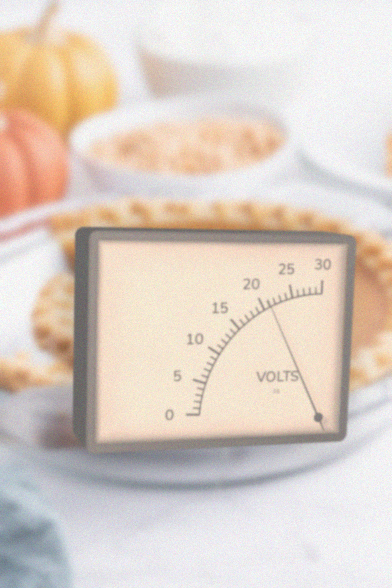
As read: **21** V
